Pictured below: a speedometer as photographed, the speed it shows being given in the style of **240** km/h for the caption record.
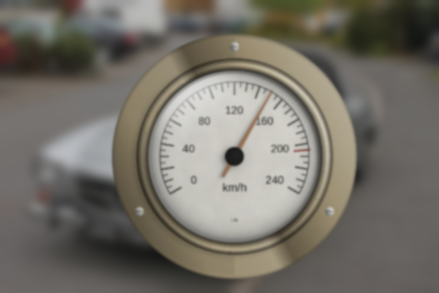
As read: **150** km/h
